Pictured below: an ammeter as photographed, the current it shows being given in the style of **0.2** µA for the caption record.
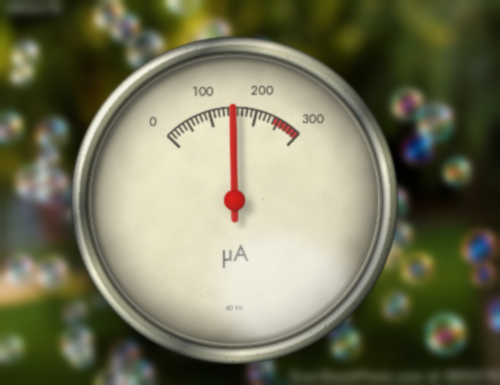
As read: **150** µA
